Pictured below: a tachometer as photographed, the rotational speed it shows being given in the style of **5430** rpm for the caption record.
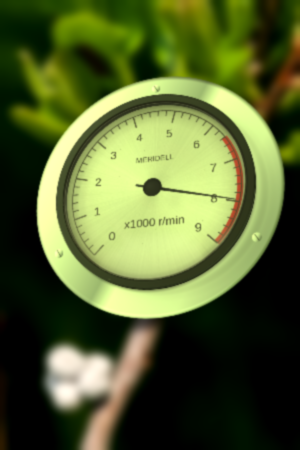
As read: **8000** rpm
